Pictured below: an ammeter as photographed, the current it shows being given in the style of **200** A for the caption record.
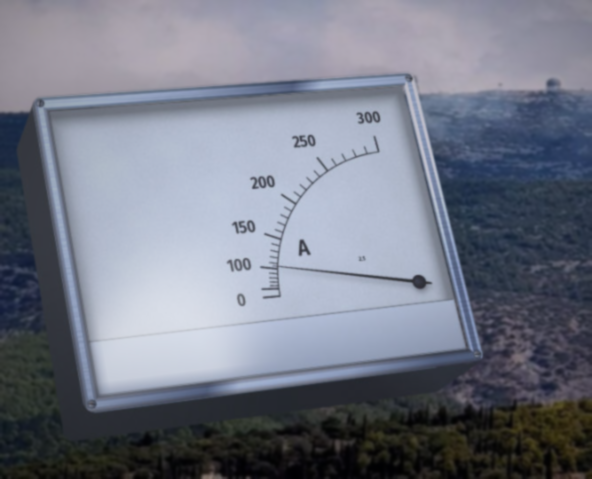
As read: **100** A
